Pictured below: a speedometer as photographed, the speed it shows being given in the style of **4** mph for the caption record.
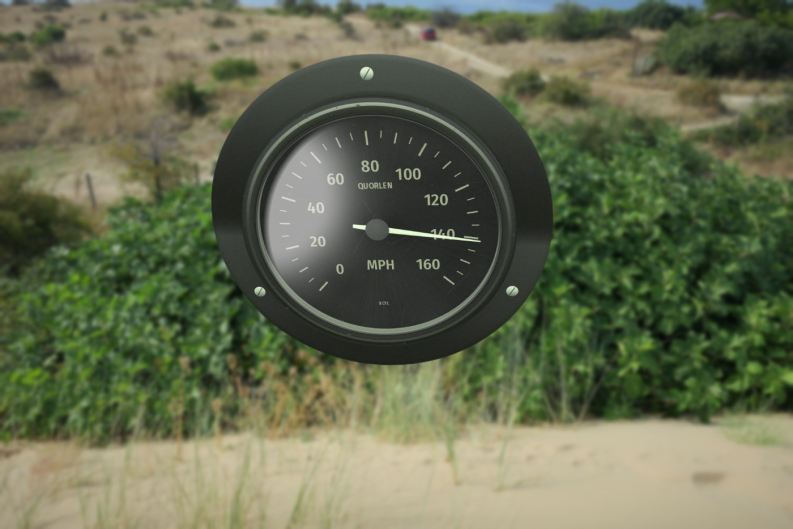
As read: **140** mph
